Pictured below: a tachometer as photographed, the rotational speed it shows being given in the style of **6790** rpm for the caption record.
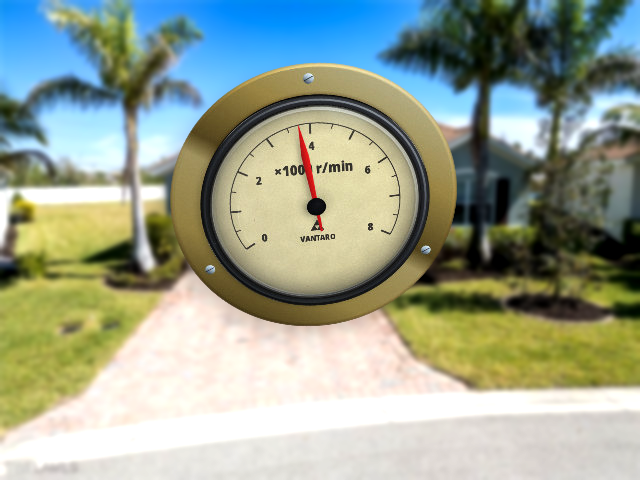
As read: **3750** rpm
